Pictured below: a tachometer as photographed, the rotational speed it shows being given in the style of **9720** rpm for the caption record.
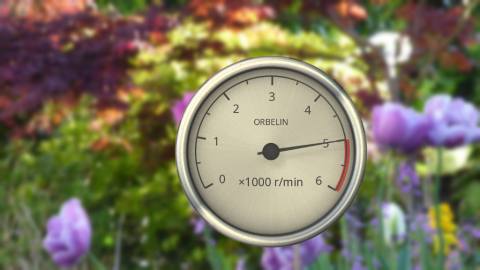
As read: **5000** rpm
